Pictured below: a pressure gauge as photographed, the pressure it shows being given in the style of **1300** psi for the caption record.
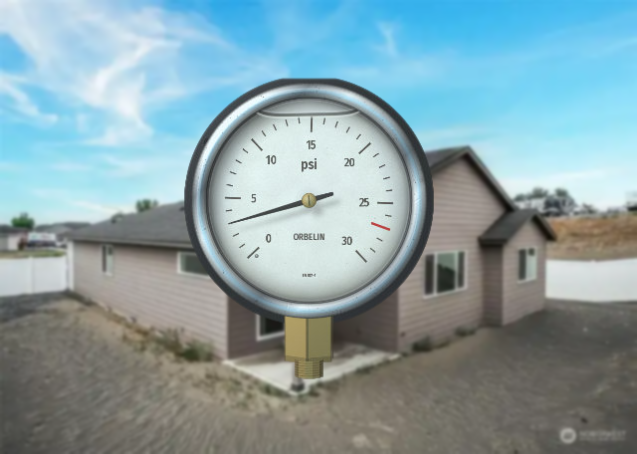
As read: **3** psi
